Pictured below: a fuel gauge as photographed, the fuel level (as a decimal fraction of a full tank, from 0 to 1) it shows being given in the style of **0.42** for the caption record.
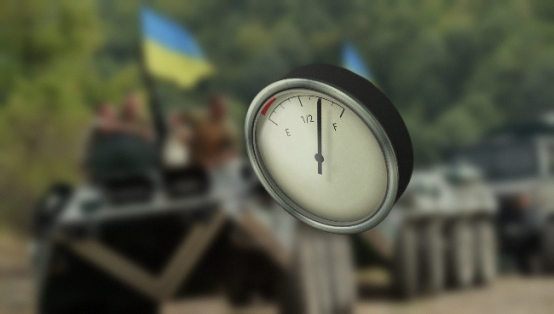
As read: **0.75**
